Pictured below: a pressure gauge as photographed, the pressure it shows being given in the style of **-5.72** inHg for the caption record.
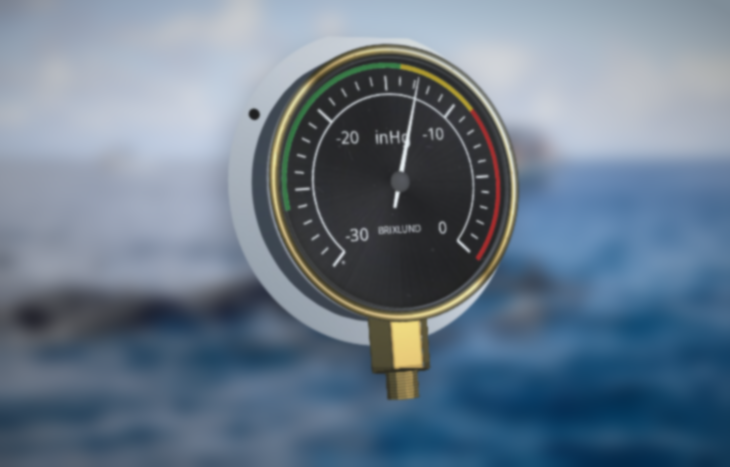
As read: **-13** inHg
